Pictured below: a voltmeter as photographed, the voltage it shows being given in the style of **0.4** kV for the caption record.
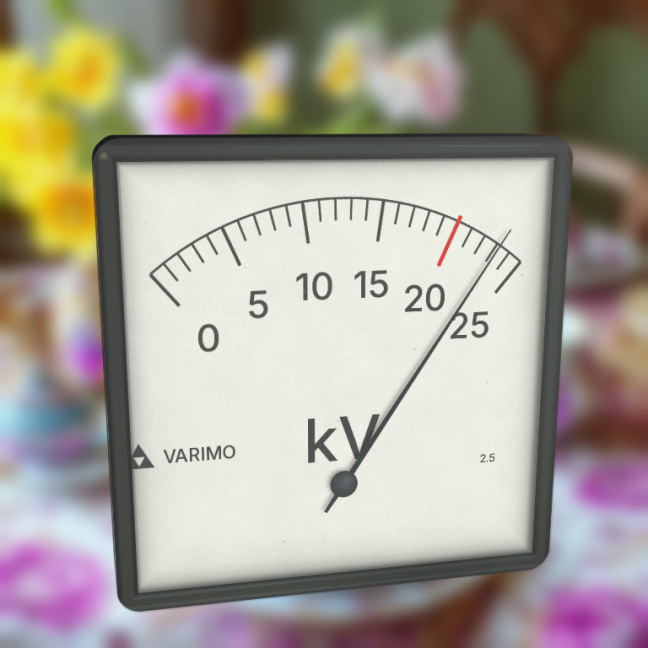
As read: **23** kV
